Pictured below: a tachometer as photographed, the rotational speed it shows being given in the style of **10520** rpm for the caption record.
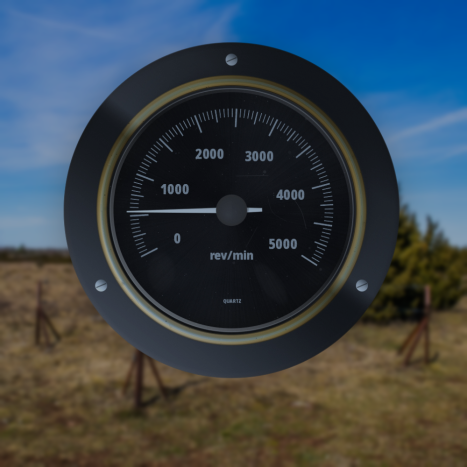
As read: **550** rpm
